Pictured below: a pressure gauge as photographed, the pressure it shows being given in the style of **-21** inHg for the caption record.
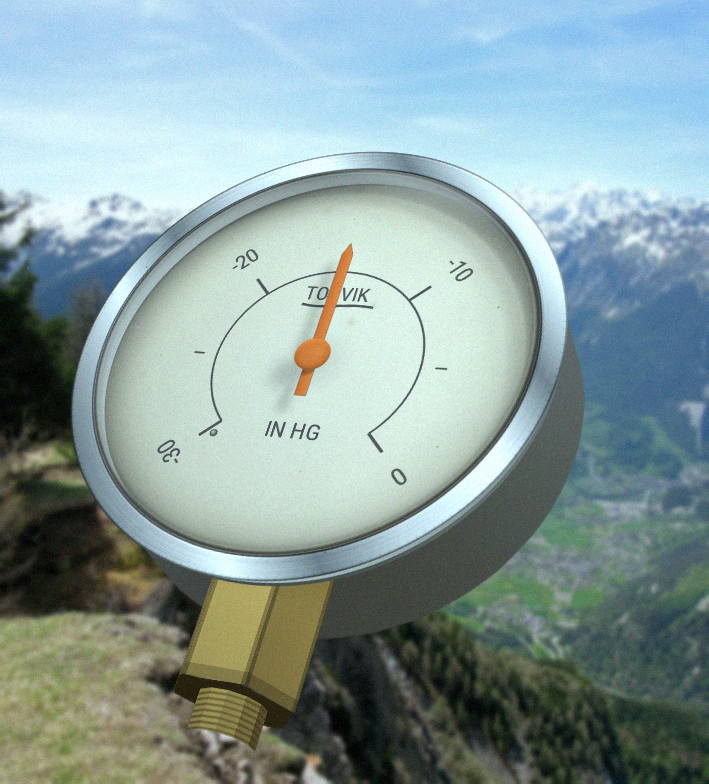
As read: **-15** inHg
